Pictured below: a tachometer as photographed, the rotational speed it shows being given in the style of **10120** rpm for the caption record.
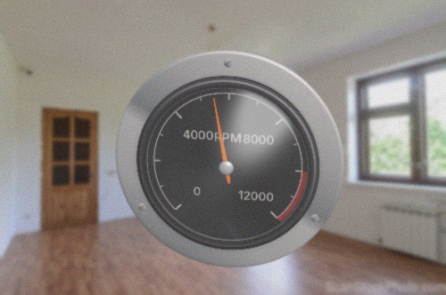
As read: **5500** rpm
